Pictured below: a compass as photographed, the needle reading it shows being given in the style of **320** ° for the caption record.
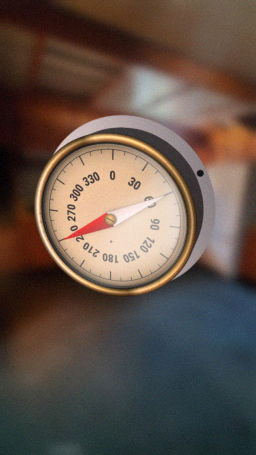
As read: **240** °
